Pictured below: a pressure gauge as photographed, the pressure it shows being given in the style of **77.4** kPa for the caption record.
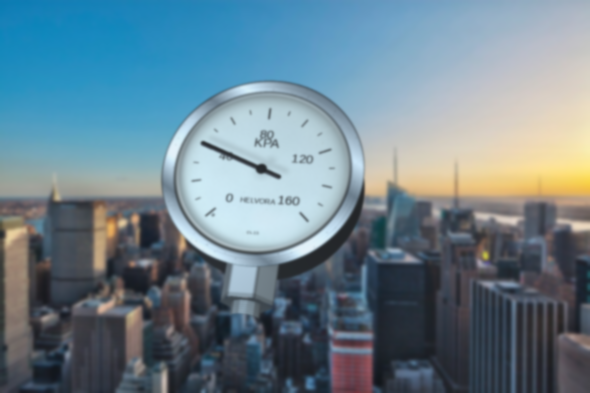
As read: **40** kPa
